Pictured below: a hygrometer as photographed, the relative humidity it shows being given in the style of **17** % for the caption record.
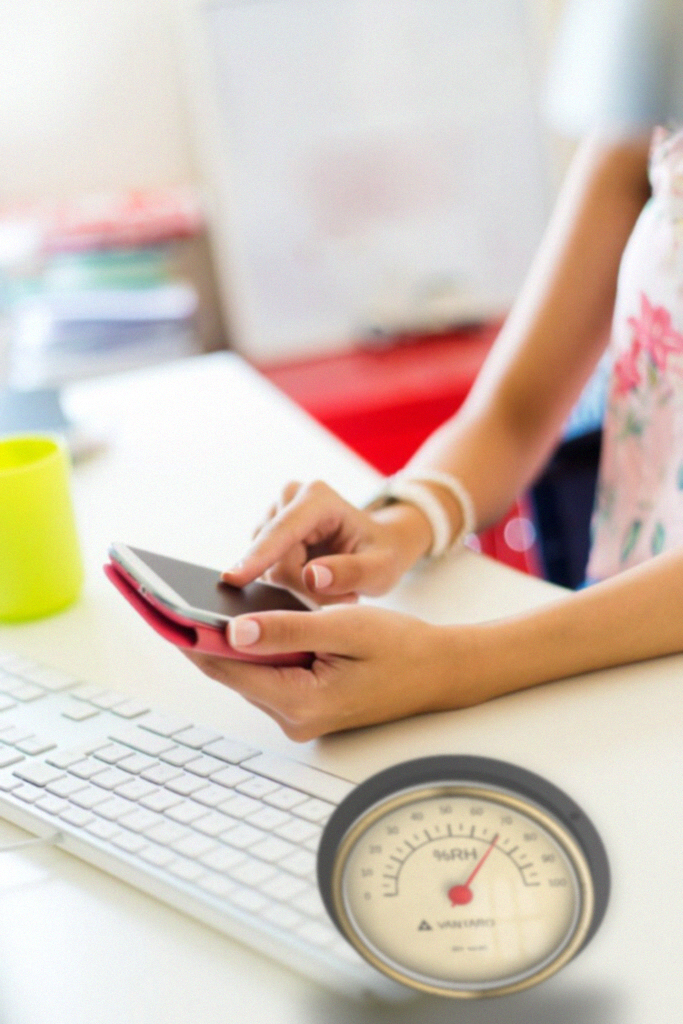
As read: **70** %
